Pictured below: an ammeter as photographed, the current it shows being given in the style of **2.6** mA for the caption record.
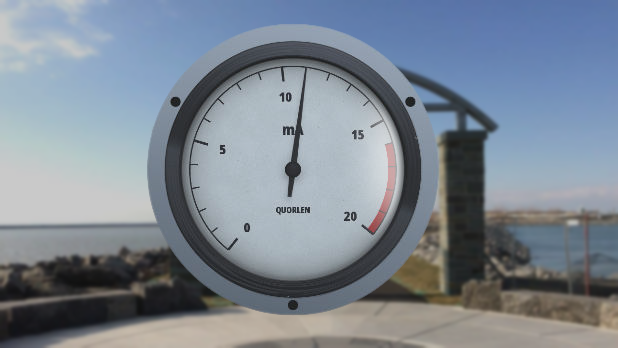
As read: **11** mA
